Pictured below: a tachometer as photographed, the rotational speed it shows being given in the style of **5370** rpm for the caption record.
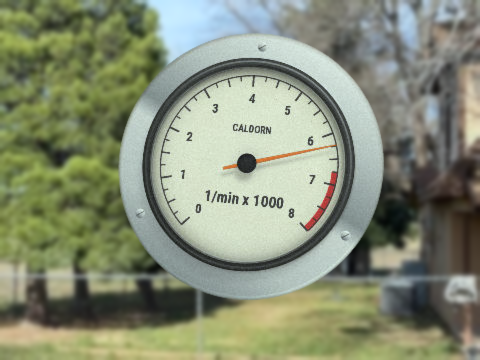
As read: **6250** rpm
